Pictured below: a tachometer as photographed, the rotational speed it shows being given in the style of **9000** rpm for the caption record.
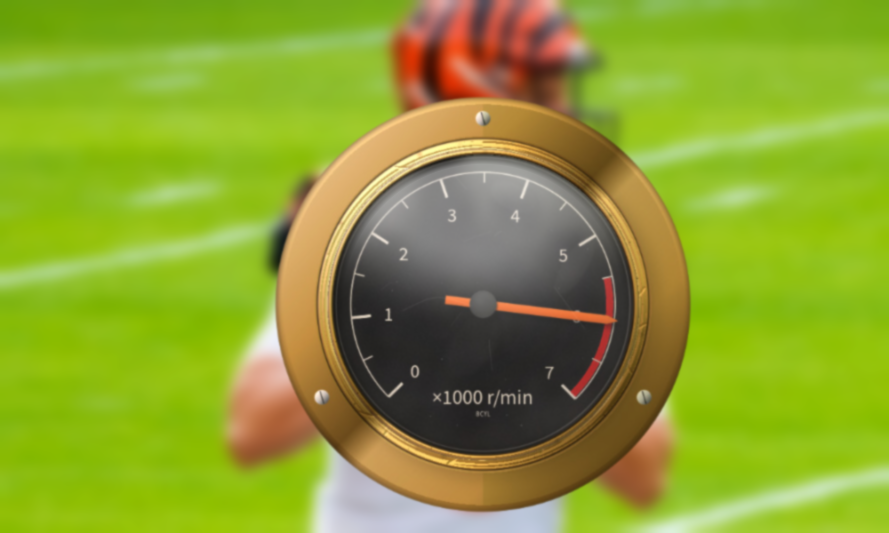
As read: **6000** rpm
